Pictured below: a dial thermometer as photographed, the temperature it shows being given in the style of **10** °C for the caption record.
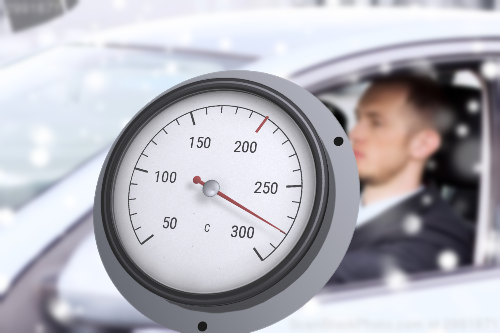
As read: **280** °C
